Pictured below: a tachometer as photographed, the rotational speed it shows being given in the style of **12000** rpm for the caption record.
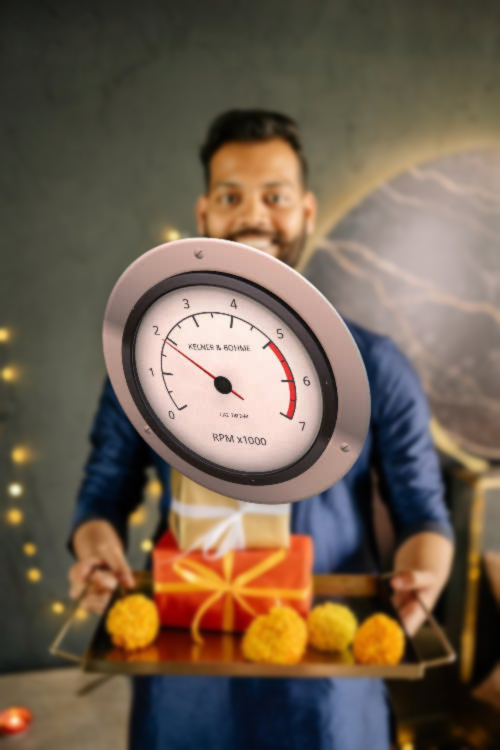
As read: **2000** rpm
